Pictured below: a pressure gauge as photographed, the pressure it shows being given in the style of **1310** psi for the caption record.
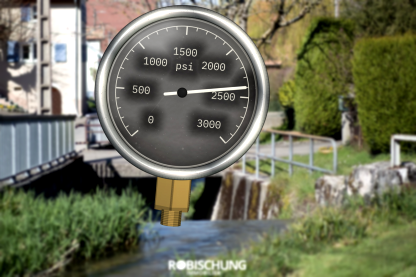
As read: **2400** psi
